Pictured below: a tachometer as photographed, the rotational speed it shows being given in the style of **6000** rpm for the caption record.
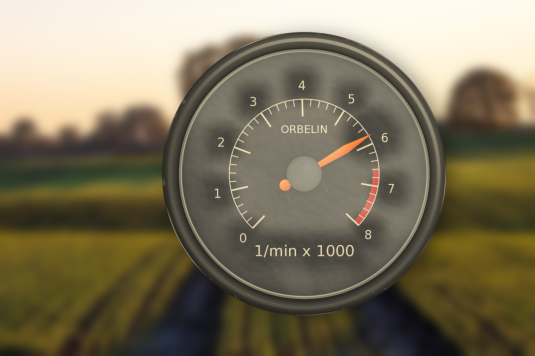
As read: **5800** rpm
